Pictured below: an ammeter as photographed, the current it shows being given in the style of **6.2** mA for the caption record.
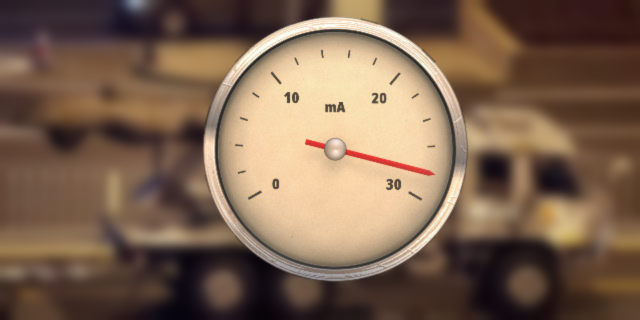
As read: **28** mA
